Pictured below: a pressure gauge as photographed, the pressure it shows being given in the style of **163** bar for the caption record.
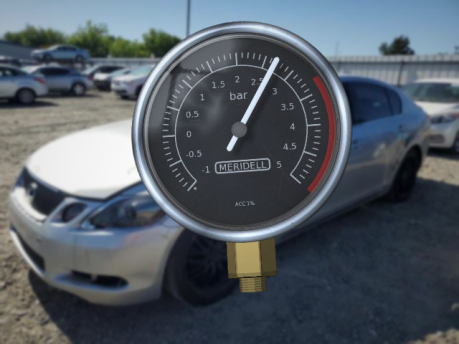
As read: **2.7** bar
